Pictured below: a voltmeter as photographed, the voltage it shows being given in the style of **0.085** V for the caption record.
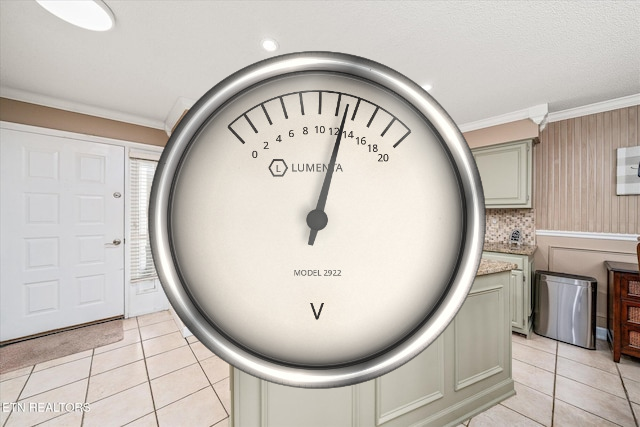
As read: **13** V
